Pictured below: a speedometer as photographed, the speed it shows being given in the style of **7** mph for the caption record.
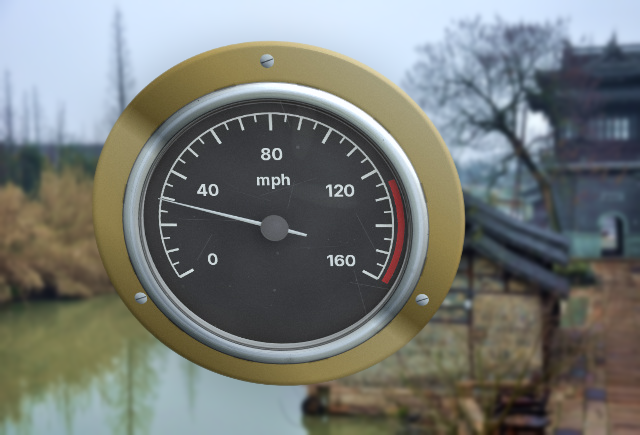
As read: **30** mph
